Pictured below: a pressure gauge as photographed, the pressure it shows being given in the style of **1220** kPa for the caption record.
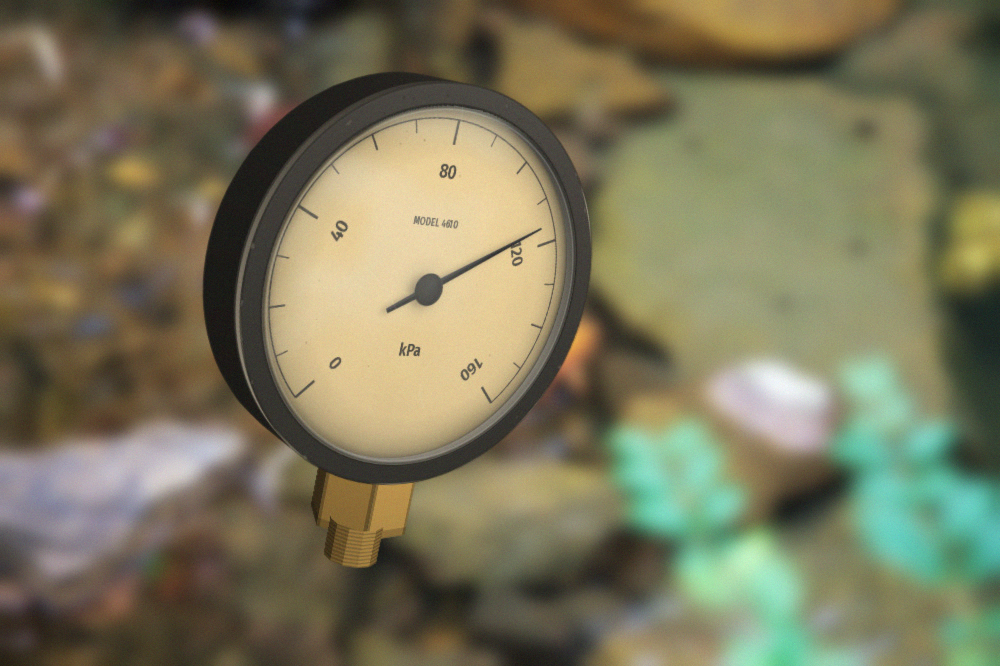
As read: **115** kPa
